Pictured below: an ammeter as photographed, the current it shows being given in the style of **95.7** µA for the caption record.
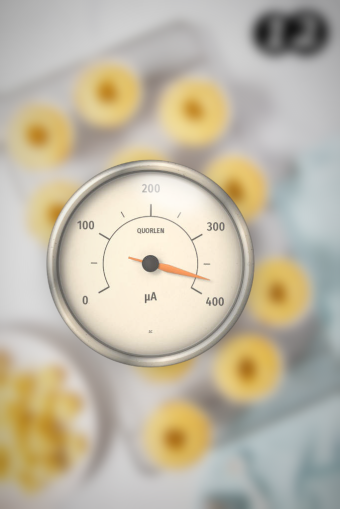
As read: **375** µA
